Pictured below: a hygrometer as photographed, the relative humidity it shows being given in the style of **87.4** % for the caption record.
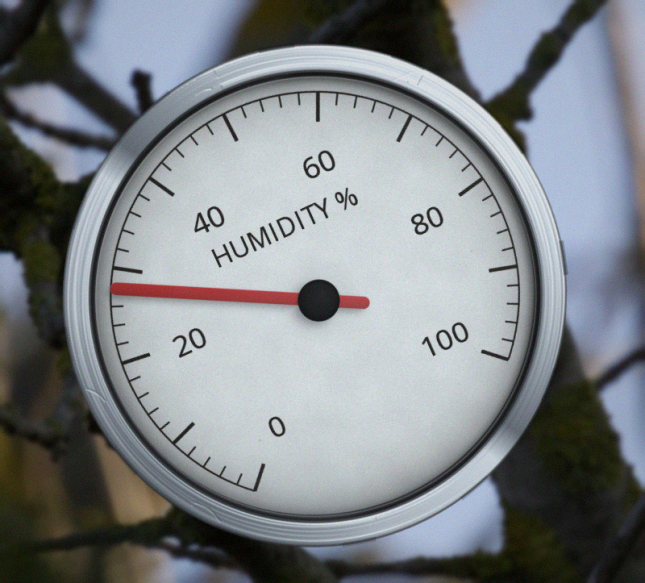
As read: **28** %
